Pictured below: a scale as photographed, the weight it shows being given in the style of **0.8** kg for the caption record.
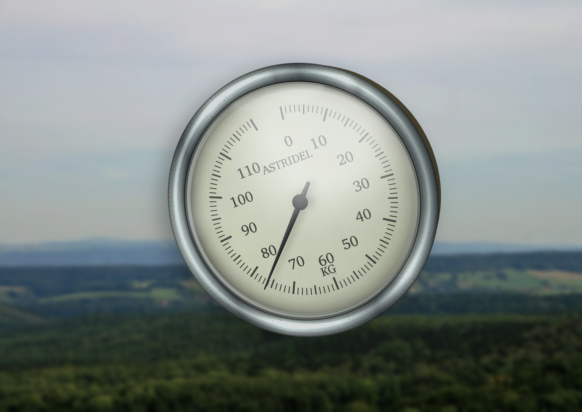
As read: **76** kg
